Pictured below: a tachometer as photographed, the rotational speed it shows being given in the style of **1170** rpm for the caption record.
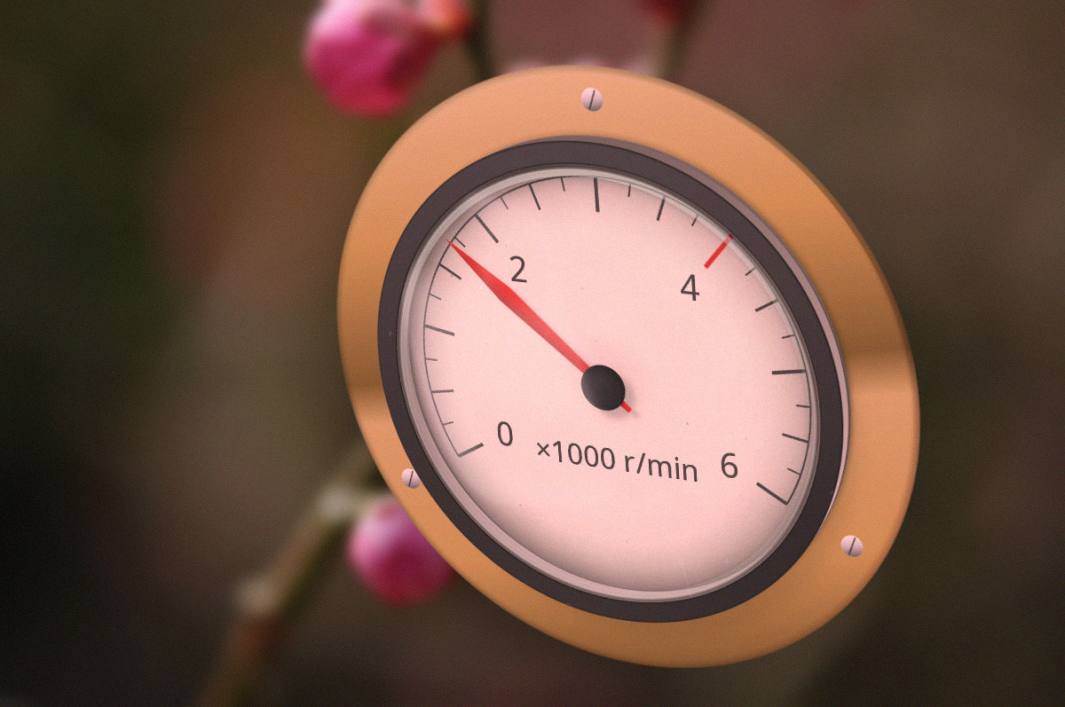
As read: **1750** rpm
